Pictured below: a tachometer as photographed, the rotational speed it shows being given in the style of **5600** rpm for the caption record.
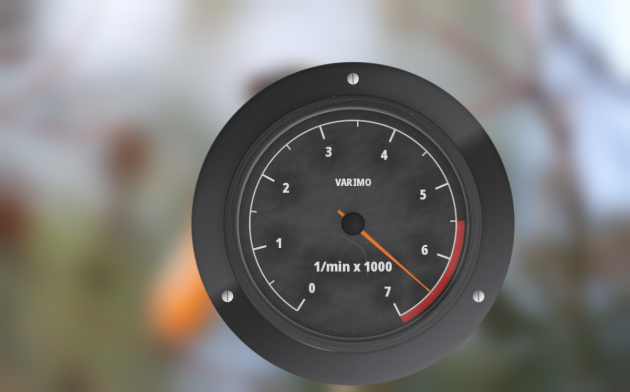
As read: **6500** rpm
